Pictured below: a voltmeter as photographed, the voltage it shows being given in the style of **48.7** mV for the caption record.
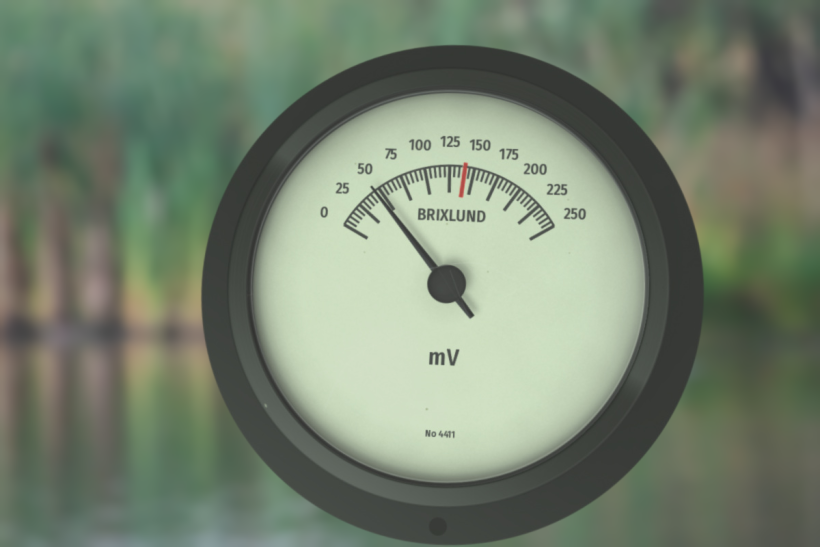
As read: **45** mV
